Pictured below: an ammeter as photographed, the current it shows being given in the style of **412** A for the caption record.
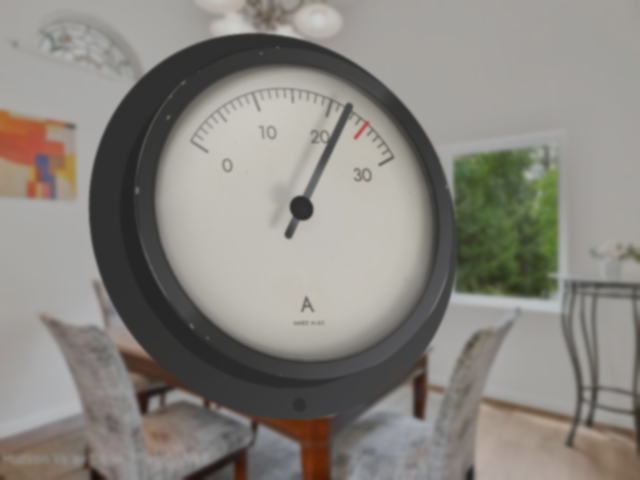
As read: **22** A
